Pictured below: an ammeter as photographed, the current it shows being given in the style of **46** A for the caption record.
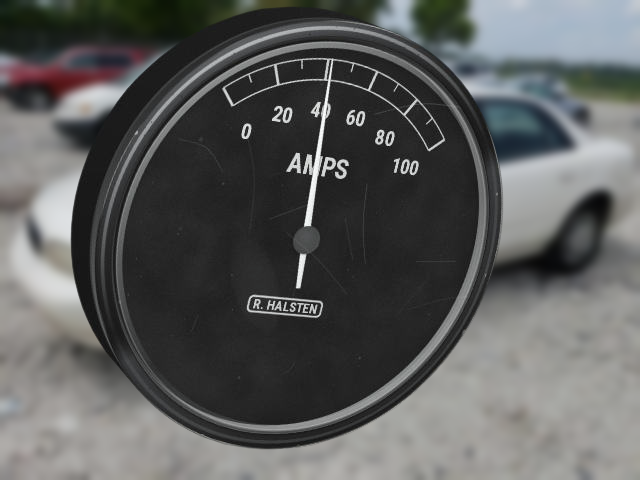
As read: **40** A
